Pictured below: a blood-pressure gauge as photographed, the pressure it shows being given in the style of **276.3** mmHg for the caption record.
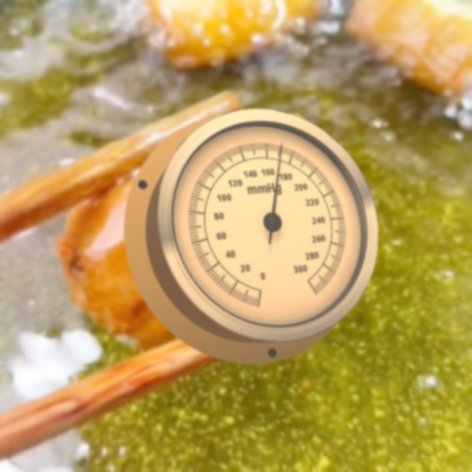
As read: **170** mmHg
